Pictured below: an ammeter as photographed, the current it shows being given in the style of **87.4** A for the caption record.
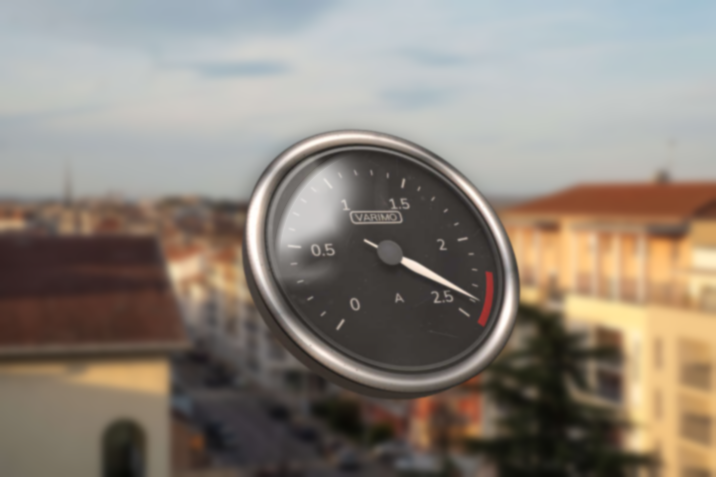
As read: **2.4** A
